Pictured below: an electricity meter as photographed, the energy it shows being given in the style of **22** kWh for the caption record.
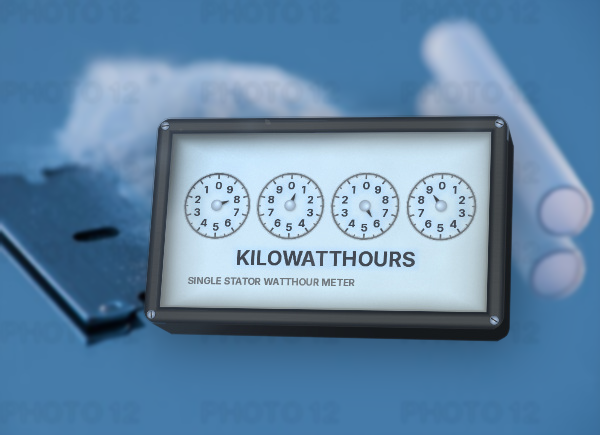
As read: **8059** kWh
